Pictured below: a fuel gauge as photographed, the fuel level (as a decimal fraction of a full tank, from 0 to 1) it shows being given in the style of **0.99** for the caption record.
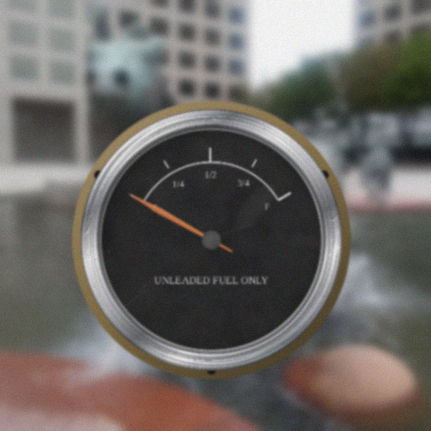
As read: **0**
